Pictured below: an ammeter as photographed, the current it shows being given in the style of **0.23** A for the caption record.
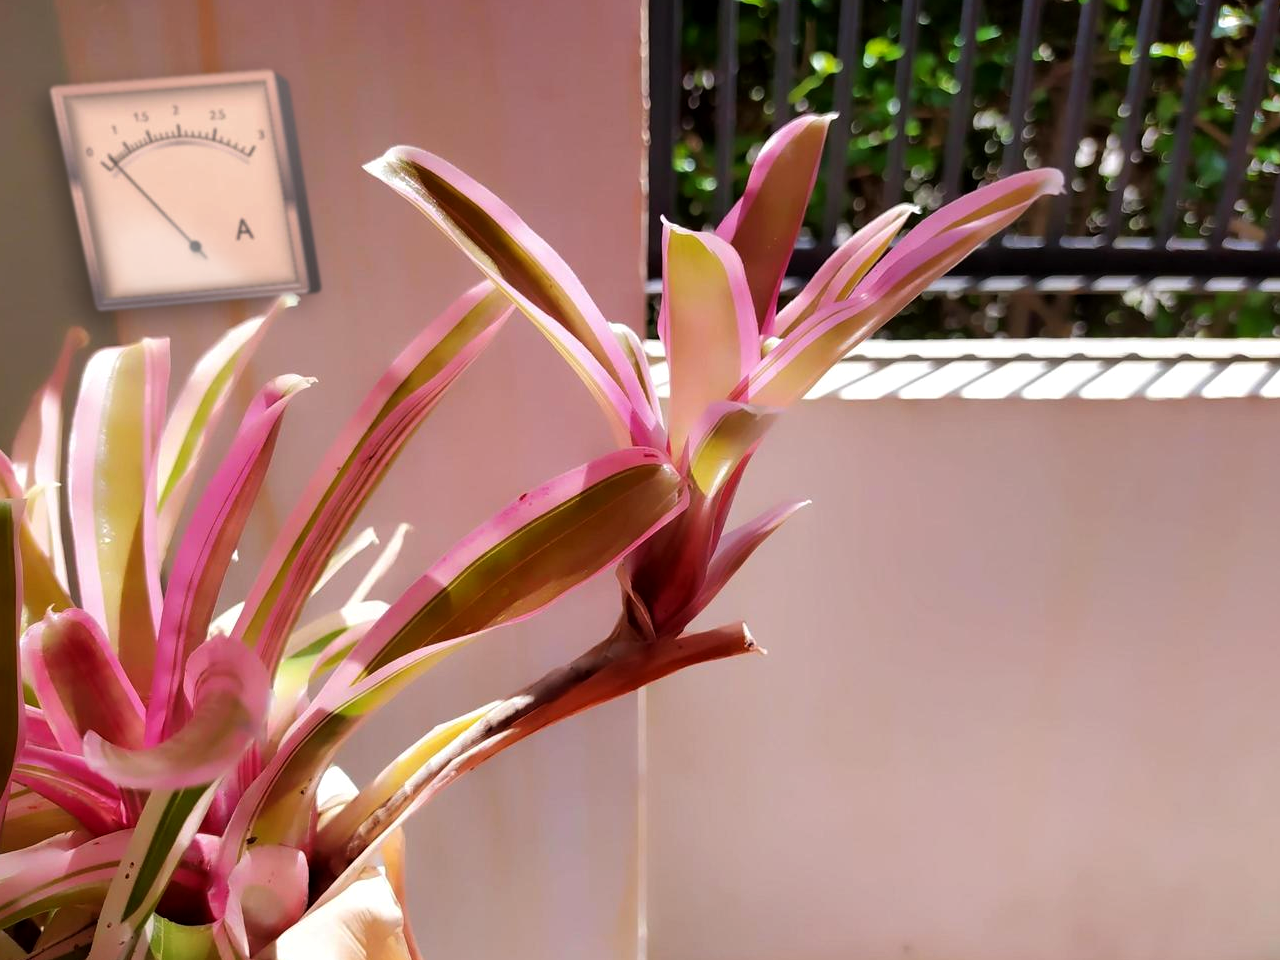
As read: **0.5** A
